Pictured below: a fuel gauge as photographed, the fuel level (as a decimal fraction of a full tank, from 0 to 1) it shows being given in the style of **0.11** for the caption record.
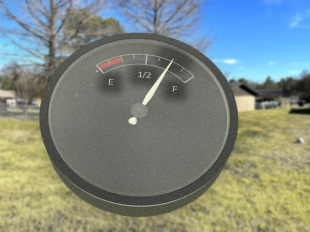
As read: **0.75**
